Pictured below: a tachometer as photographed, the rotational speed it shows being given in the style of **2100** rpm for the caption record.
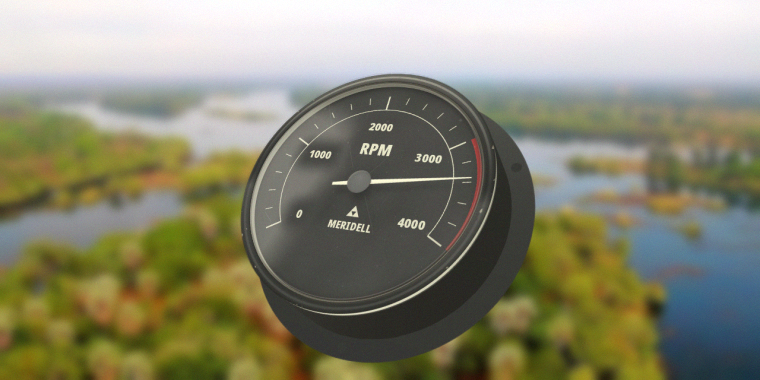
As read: **3400** rpm
